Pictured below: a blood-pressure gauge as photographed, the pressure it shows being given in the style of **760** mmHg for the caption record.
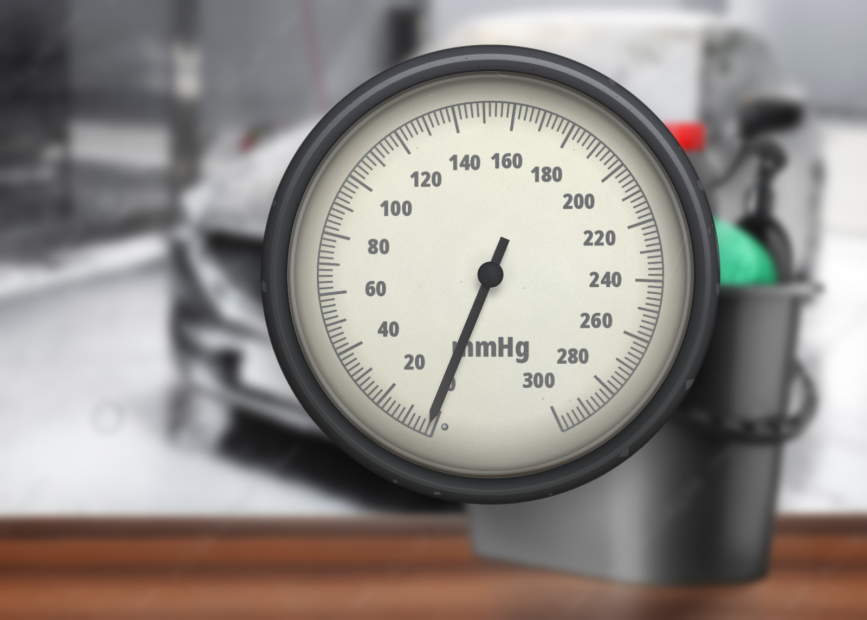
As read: **2** mmHg
